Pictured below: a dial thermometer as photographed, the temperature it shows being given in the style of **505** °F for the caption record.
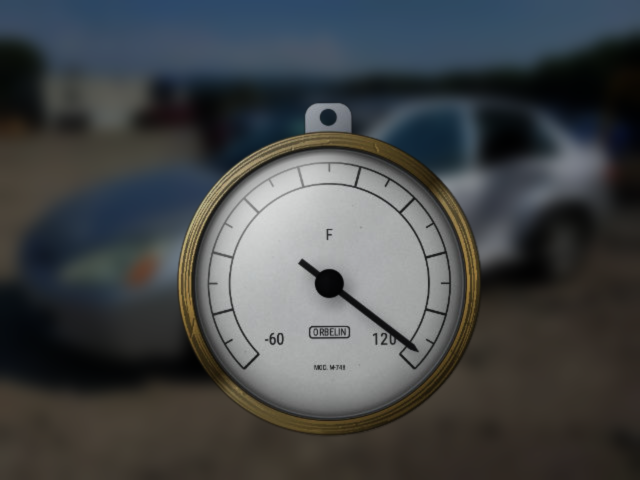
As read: **115** °F
